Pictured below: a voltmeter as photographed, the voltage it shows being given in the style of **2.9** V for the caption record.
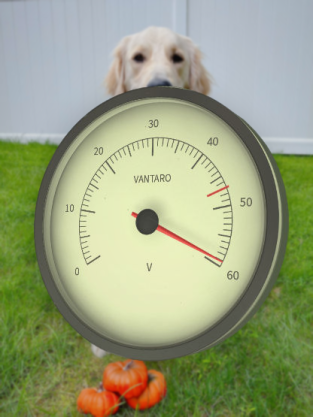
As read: **59** V
